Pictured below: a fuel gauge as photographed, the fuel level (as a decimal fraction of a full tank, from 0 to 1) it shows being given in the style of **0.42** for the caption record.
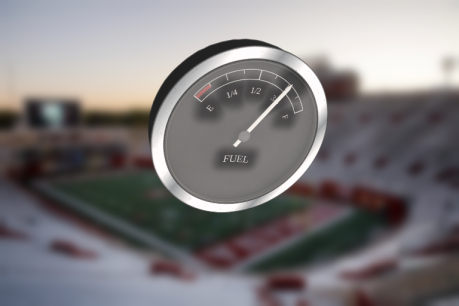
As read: **0.75**
